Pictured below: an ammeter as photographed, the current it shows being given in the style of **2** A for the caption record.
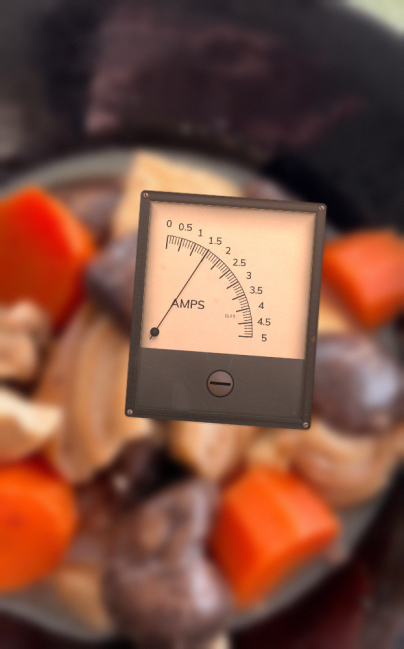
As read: **1.5** A
